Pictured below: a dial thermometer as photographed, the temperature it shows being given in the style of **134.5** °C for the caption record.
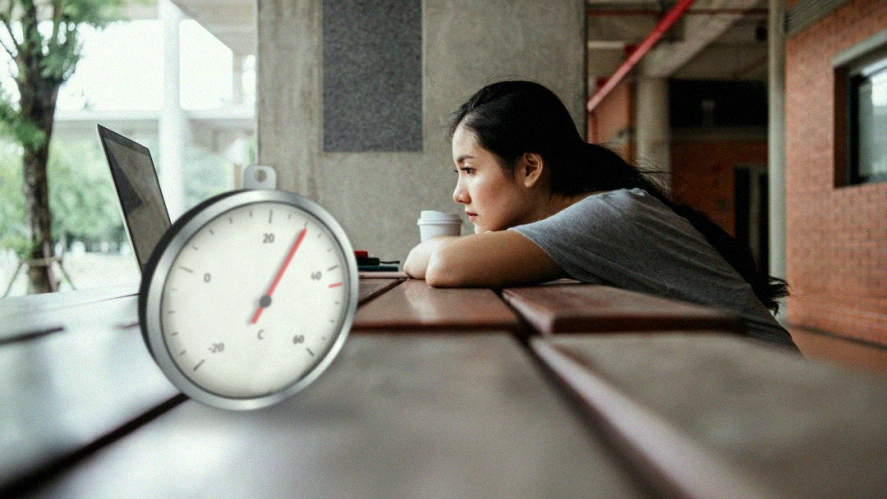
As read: **28** °C
